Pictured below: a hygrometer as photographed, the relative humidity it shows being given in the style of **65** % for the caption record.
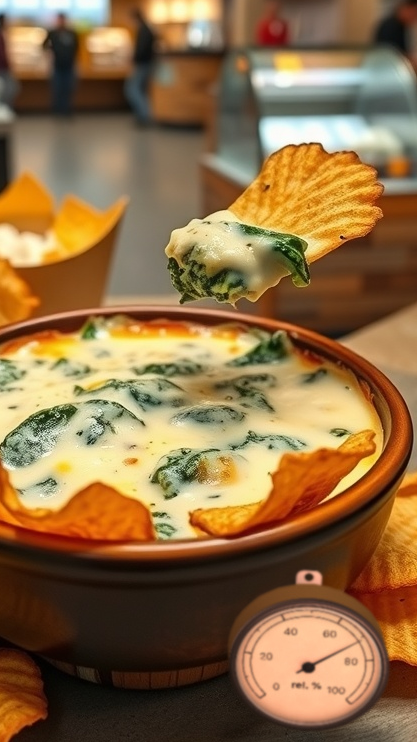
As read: **70** %
